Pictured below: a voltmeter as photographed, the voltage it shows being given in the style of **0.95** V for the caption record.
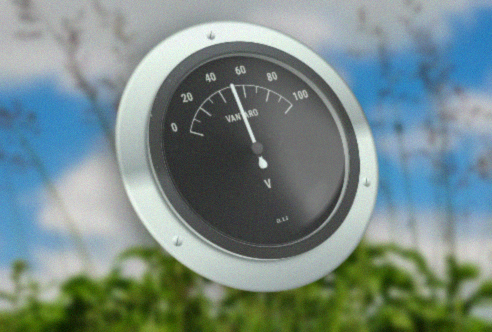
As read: **50** V
